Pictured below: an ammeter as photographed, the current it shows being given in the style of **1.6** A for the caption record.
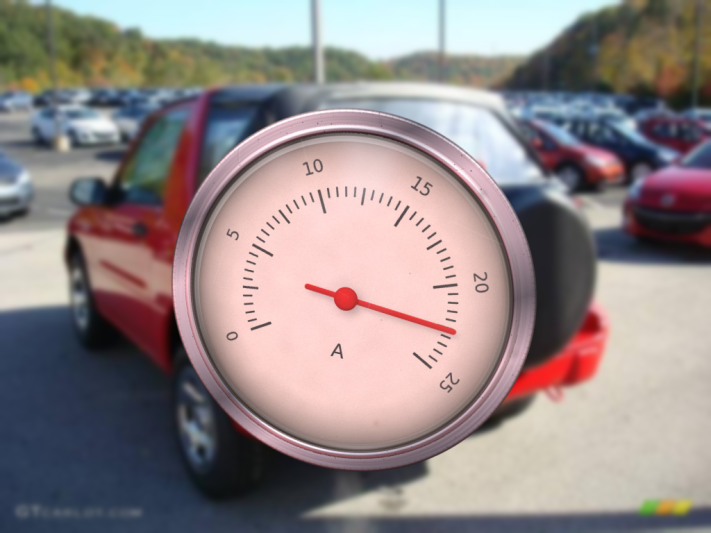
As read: **22.5** A
